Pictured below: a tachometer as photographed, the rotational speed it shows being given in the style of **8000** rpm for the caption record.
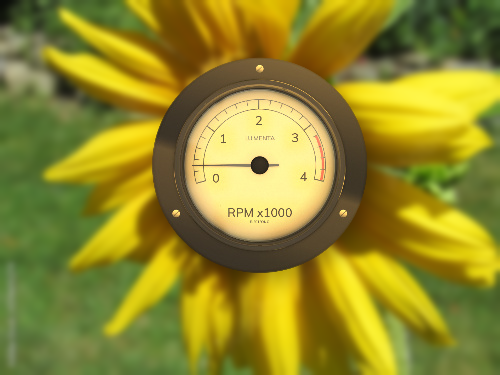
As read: **300** rpm
